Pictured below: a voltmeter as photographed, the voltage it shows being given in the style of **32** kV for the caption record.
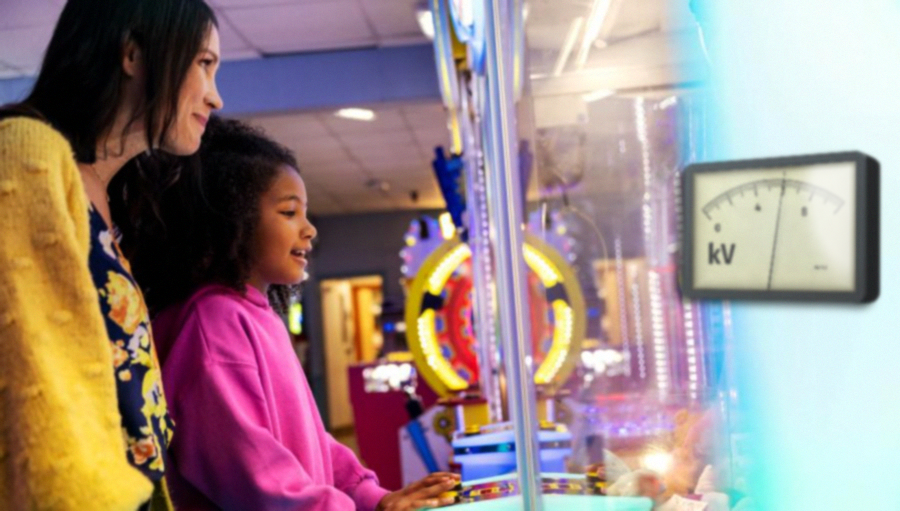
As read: **6** kV
